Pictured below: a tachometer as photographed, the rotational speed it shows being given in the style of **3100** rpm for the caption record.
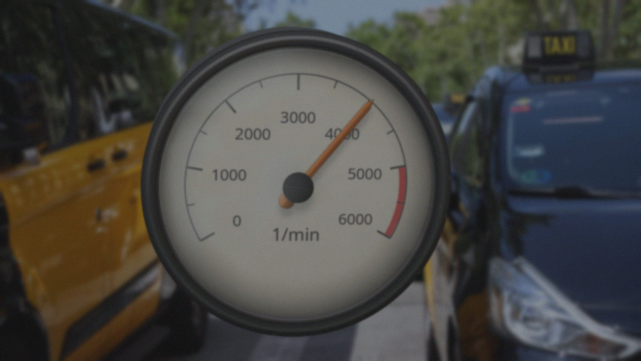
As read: **4000** rpm
